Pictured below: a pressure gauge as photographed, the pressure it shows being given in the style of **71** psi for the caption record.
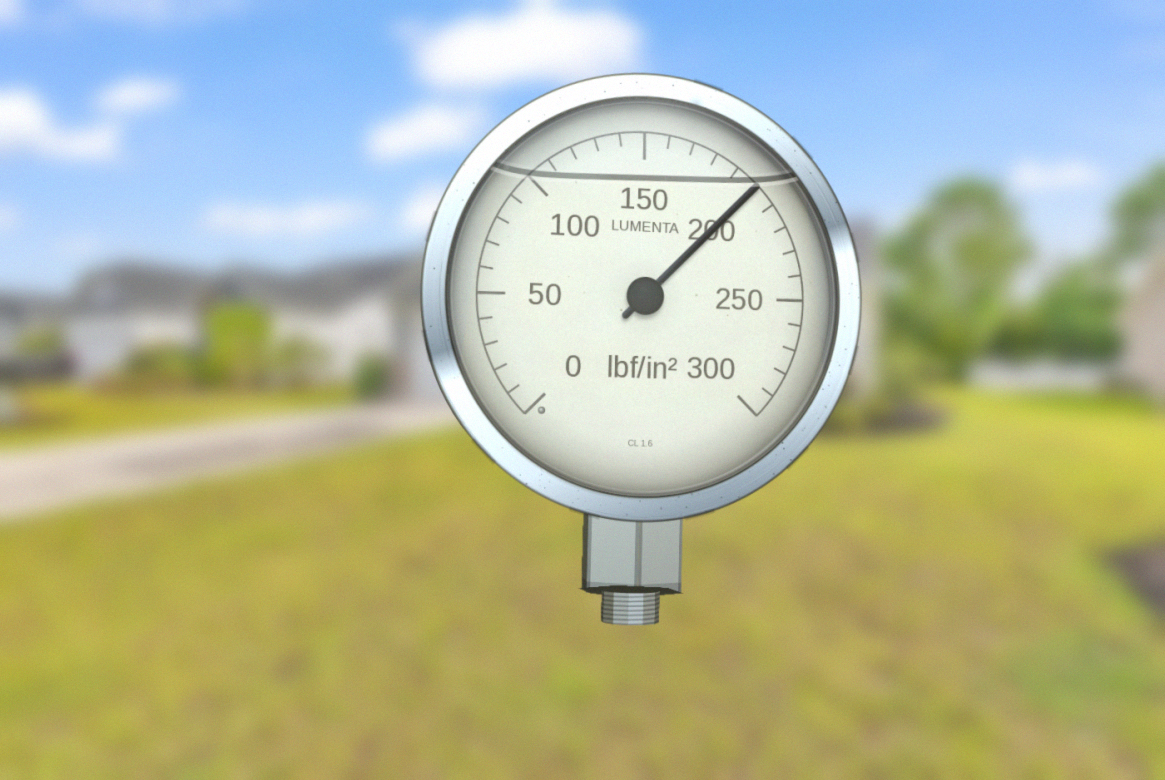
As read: **200** psi
